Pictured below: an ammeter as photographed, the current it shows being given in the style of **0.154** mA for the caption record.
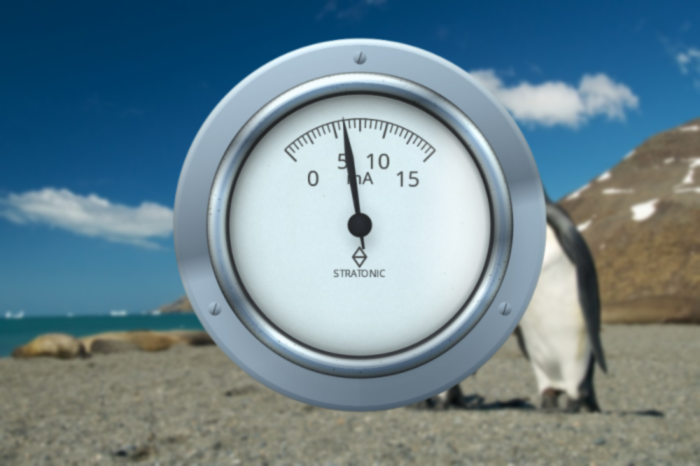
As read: **6** mA
